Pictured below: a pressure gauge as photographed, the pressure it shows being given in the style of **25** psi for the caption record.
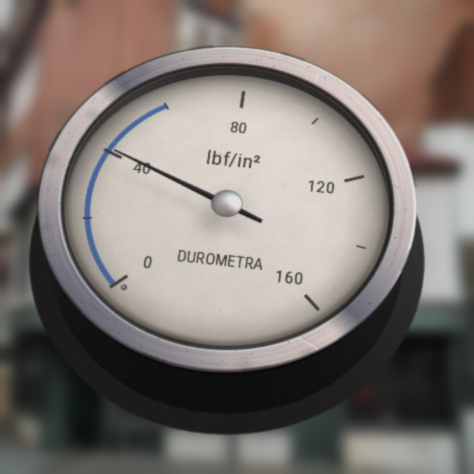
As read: **40** psi
